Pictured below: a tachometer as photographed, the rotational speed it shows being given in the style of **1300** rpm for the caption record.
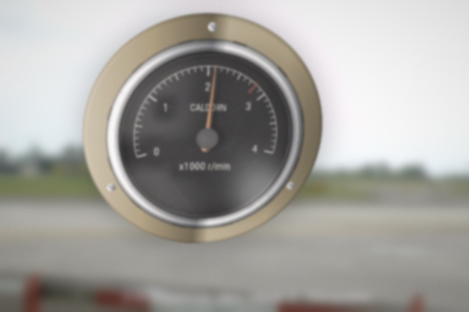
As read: **2100** rpm
